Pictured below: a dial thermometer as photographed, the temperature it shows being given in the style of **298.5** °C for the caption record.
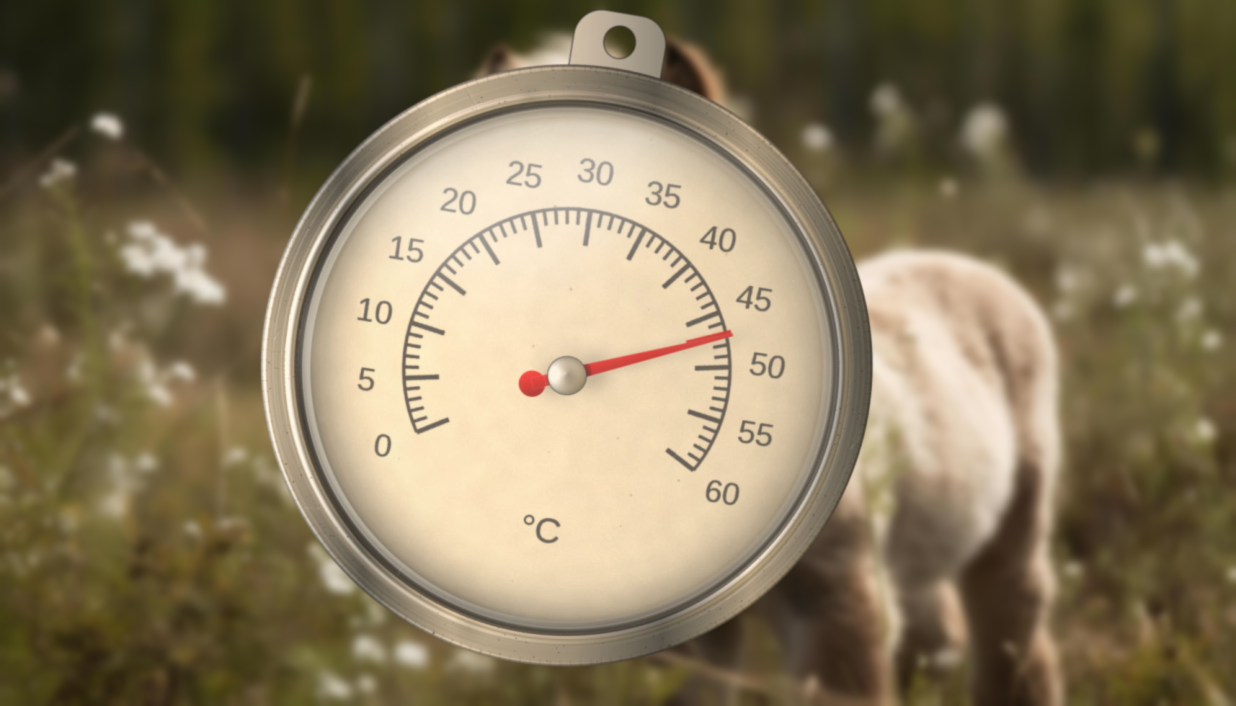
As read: **47** °C
